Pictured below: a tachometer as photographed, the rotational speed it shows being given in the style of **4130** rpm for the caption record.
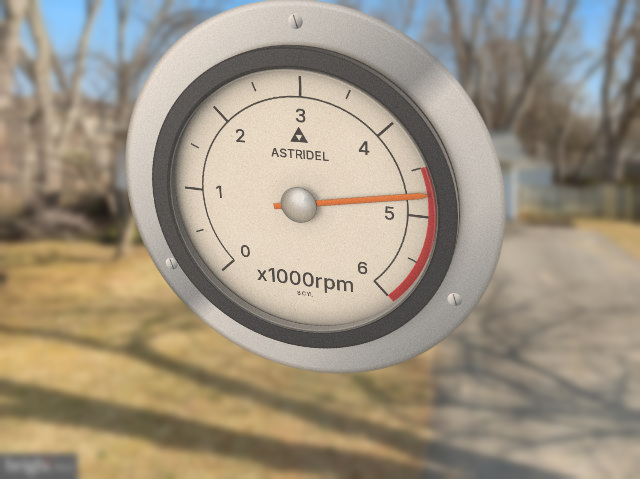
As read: **4750** rpm
